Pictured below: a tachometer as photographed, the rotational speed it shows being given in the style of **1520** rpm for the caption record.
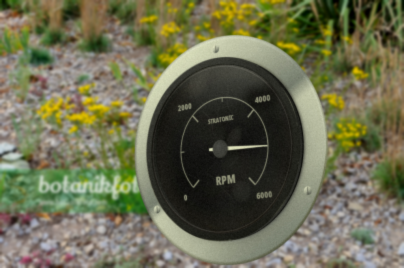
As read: **5000** rpm
